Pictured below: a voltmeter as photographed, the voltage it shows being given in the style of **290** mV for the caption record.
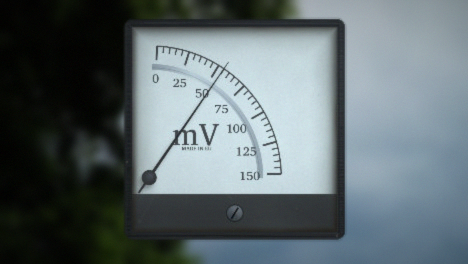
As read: **55** mV
